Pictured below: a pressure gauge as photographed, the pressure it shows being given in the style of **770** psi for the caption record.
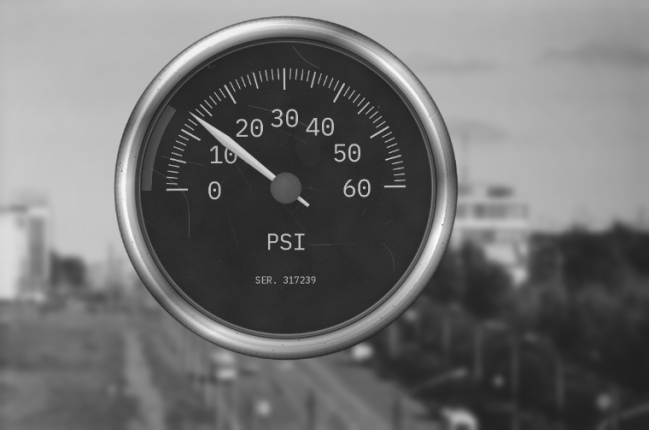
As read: **13** psi
